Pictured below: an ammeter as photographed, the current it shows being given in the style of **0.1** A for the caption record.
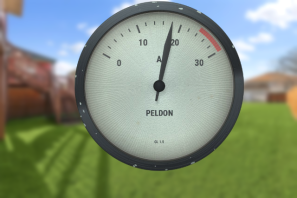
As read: **18** A
